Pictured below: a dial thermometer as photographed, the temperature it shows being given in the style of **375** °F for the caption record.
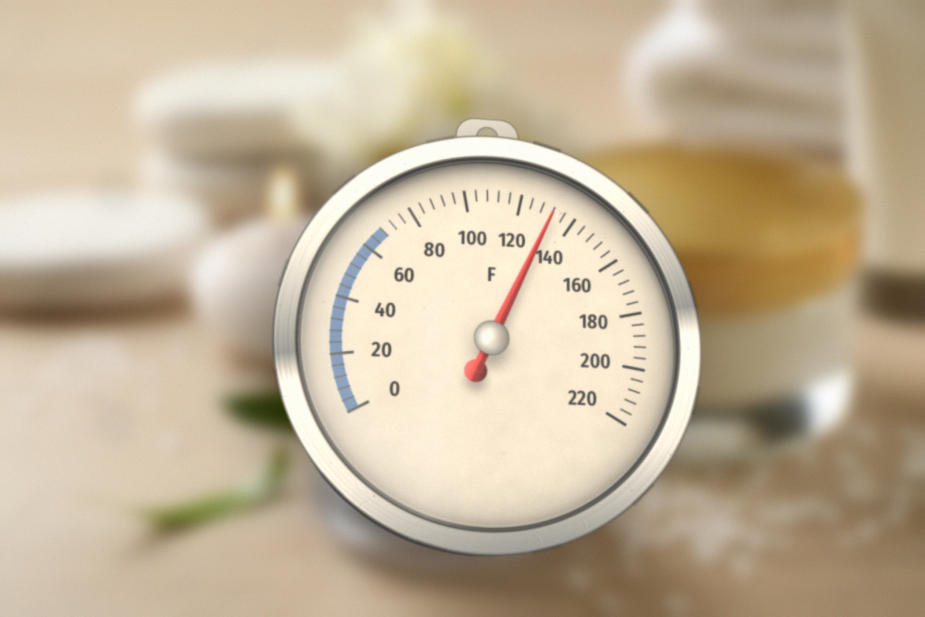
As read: **132** °F
